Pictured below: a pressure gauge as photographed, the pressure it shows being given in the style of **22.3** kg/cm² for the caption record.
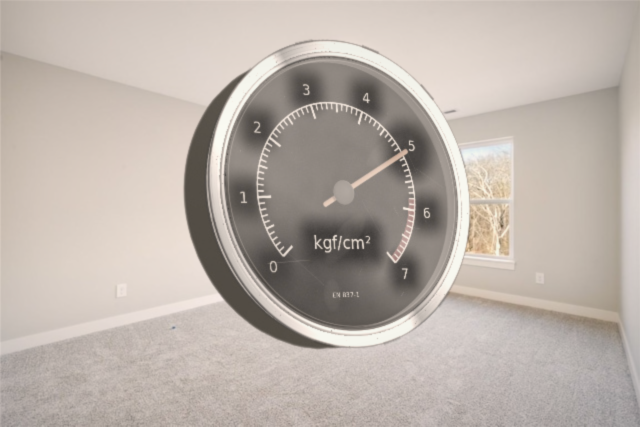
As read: **5** kg/cm²
